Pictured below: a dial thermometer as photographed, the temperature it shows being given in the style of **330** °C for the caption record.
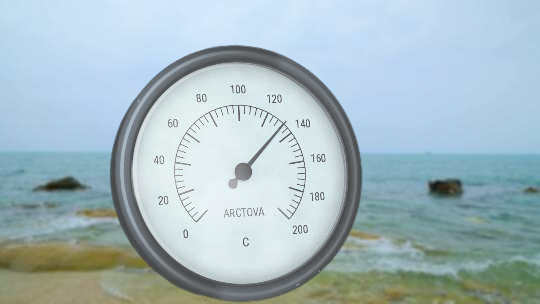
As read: **132** °C
